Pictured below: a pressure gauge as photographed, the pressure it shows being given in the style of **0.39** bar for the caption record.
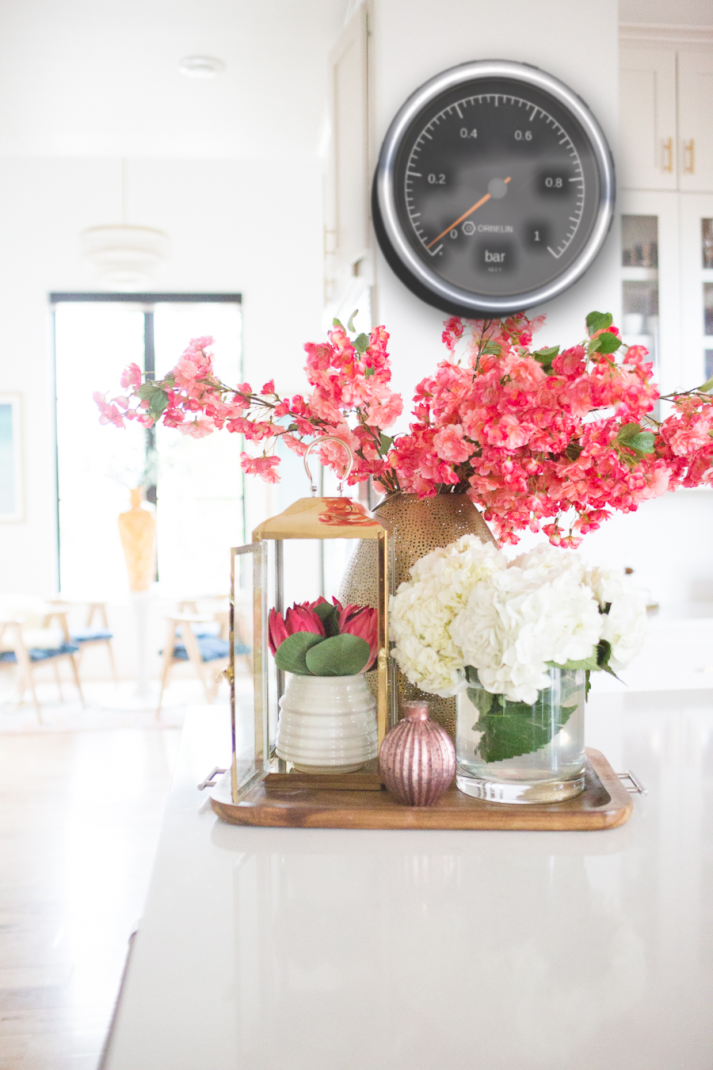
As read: **0.02** bar
